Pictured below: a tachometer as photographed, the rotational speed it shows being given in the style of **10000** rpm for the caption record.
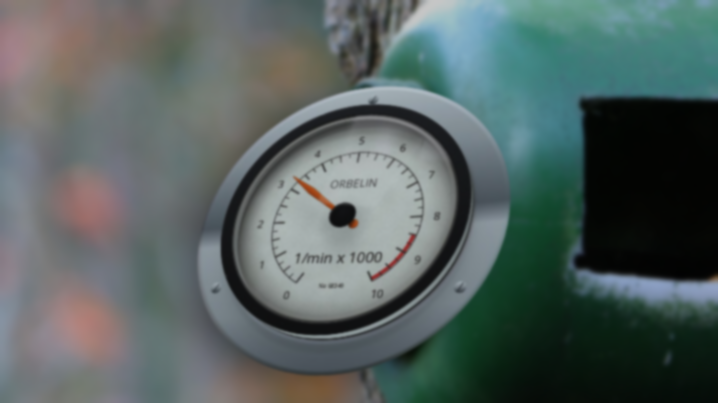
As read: **3250** rpm
